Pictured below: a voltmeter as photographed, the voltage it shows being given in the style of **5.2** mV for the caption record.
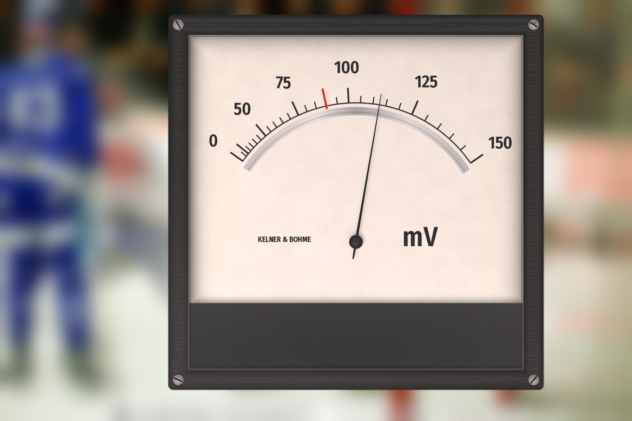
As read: **112.5** mV
